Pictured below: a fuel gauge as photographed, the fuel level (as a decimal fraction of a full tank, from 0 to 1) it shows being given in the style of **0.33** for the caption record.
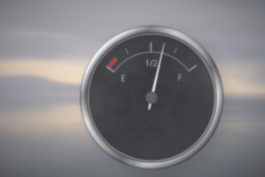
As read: **0.625**
